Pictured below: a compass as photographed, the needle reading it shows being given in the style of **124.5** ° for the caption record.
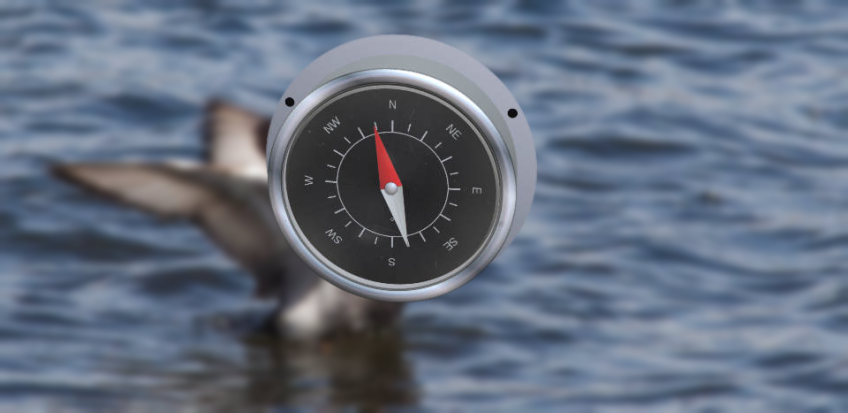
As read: **345** °
